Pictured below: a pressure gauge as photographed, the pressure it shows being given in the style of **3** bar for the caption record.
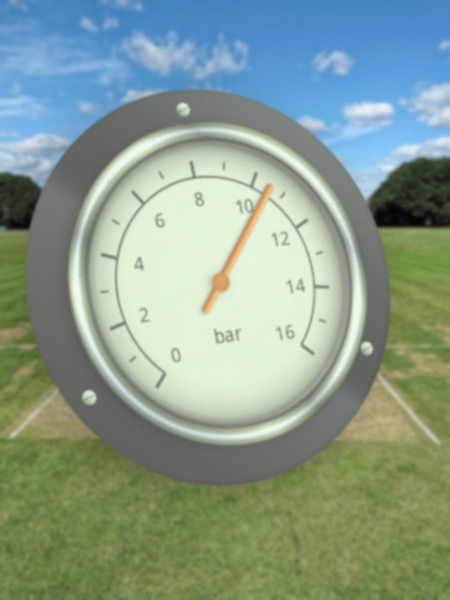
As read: **10.5** bar
